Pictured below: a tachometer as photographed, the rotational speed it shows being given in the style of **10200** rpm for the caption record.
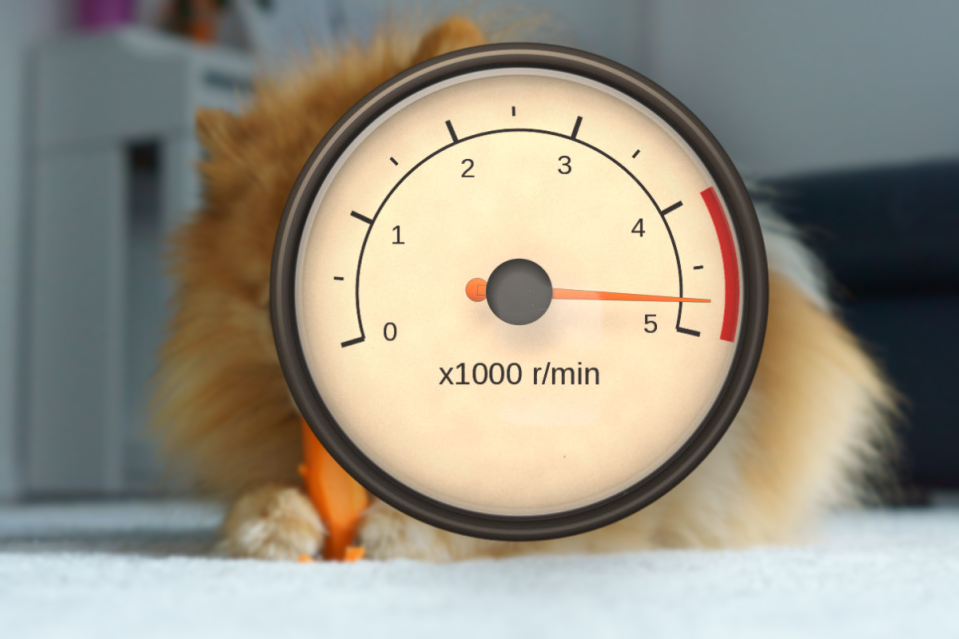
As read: **4750** rpm
